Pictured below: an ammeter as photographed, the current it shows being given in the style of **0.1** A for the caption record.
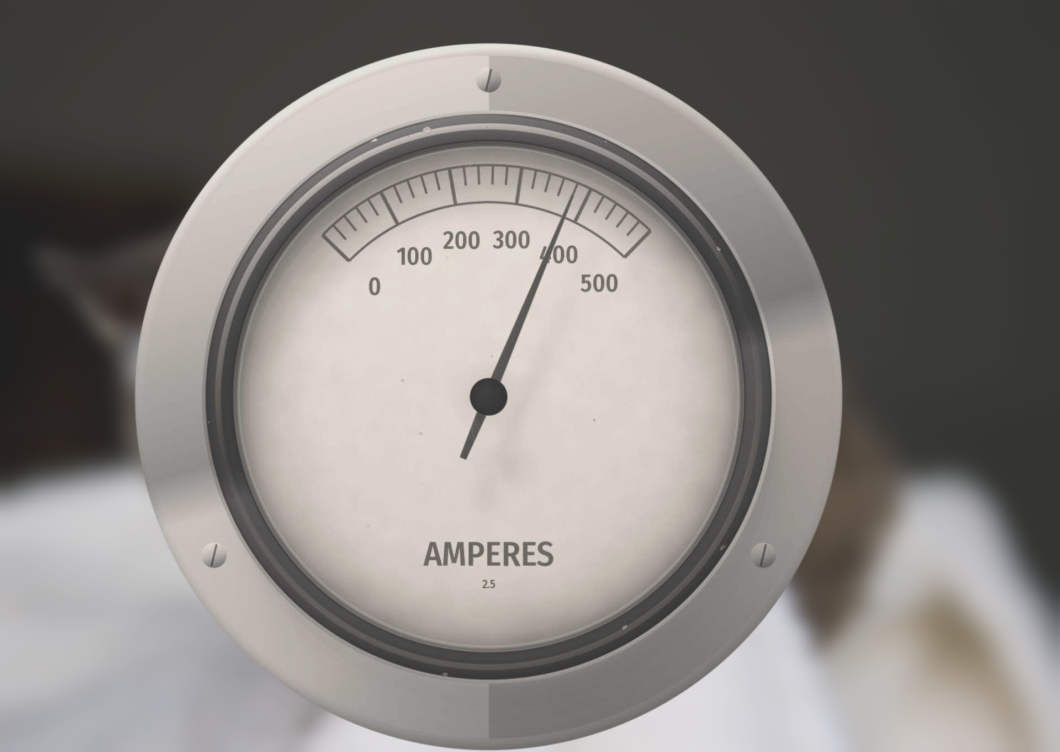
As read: **380** A
